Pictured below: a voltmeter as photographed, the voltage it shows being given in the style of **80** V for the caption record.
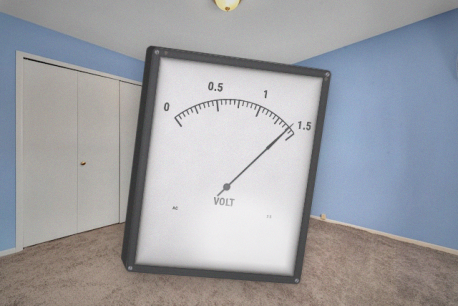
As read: **1.4** V
